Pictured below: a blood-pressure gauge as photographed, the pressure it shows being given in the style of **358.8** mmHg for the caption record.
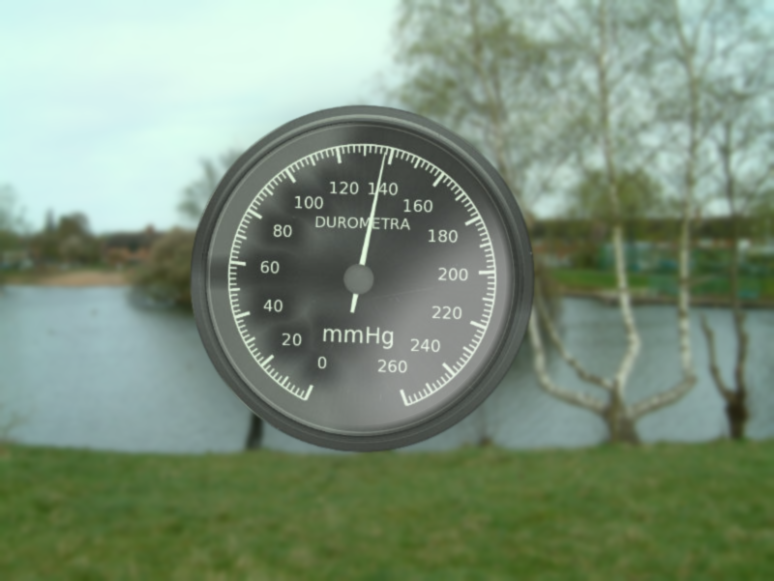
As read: **138** mmHg
